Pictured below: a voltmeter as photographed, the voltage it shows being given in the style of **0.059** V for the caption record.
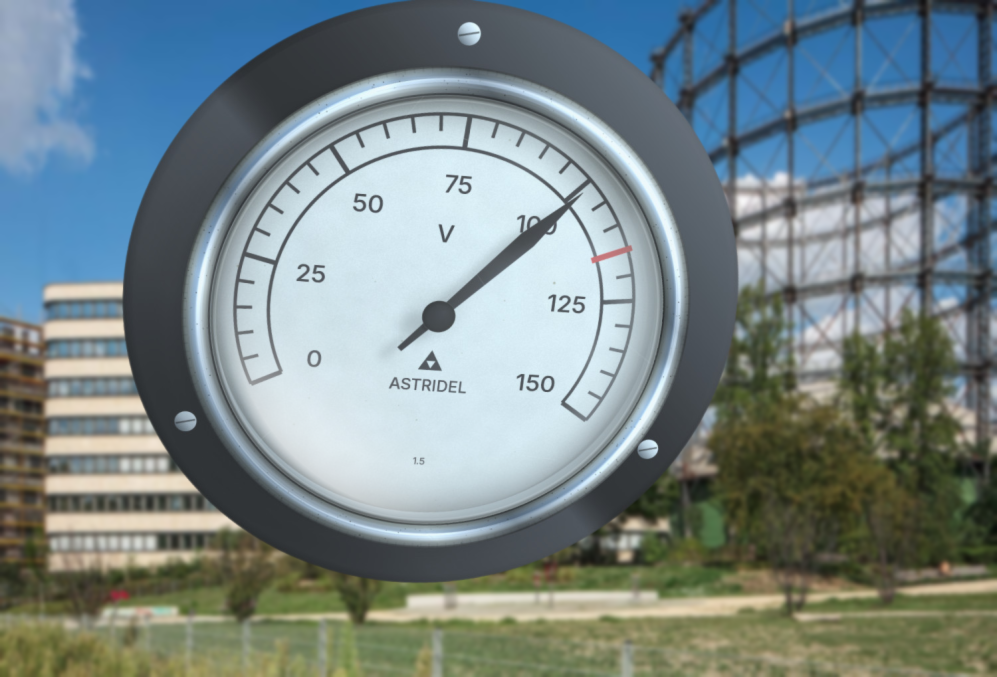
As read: **100** V
